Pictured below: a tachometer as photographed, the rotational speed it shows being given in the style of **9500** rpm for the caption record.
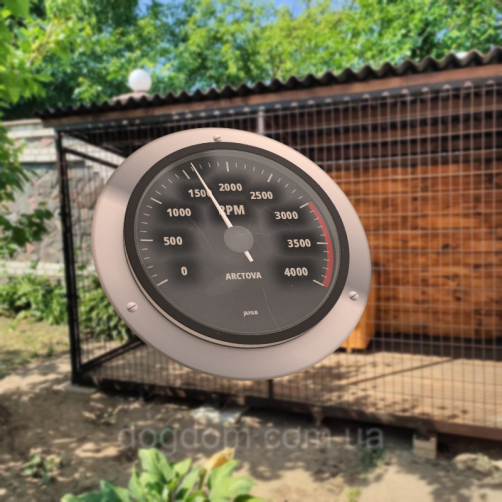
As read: **1600** rpm
